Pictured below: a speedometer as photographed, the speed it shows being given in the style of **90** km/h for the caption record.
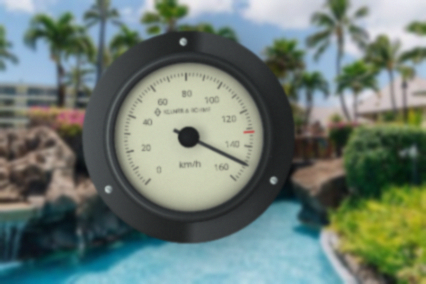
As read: **150** km/h
